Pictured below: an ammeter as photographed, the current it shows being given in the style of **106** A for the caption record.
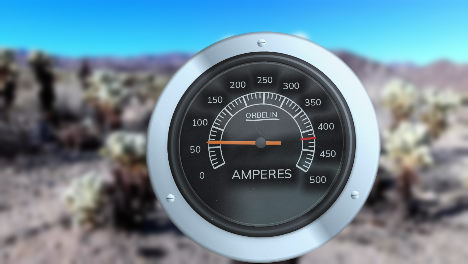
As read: **60** A
